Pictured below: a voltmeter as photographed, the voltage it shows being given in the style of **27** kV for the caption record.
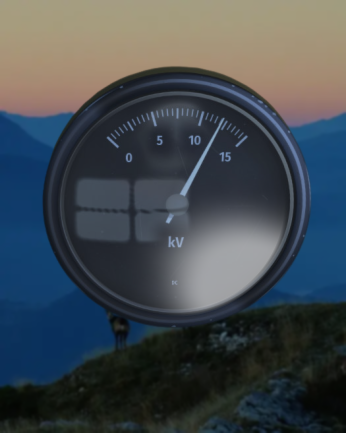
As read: **12** kV
